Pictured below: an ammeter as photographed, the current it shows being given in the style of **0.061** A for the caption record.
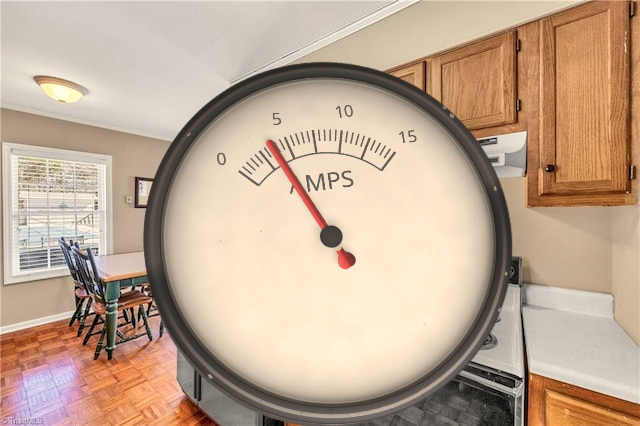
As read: **3.5** A
